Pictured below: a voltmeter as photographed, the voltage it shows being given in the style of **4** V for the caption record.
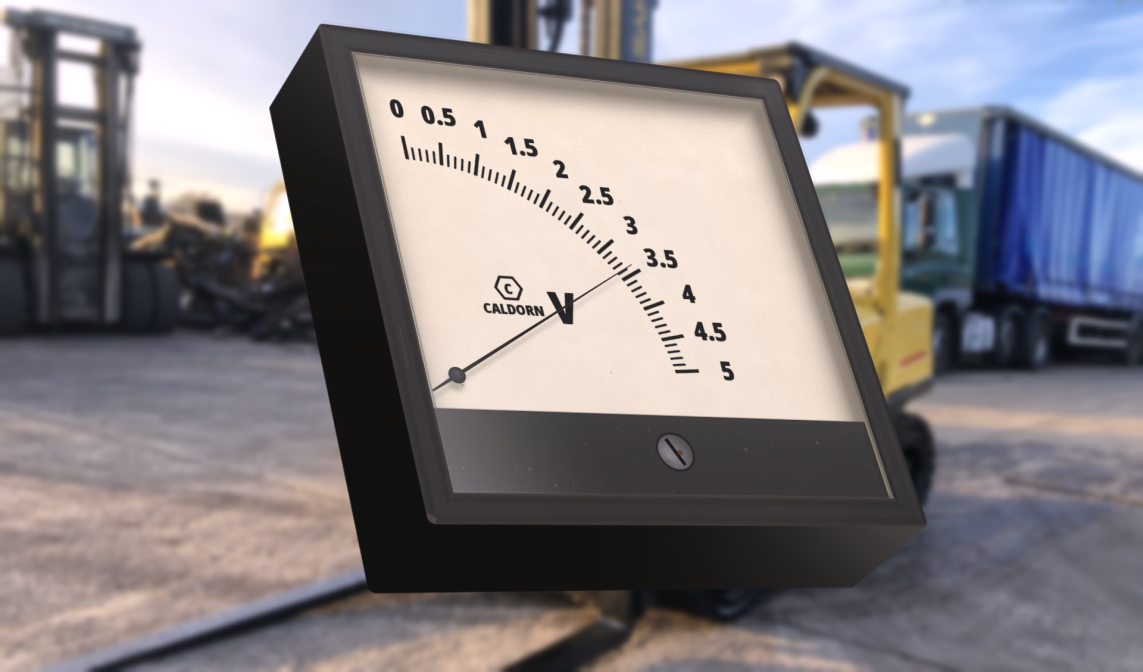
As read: **3.4** V
